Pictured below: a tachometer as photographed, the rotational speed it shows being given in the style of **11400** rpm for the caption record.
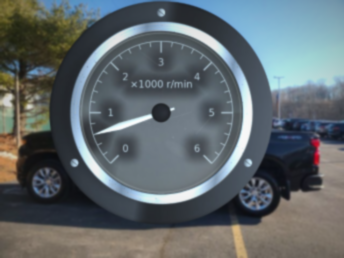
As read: **600** rpm
